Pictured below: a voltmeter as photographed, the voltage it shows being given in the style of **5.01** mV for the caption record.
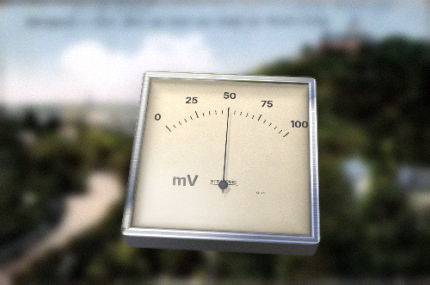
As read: **50** mV
